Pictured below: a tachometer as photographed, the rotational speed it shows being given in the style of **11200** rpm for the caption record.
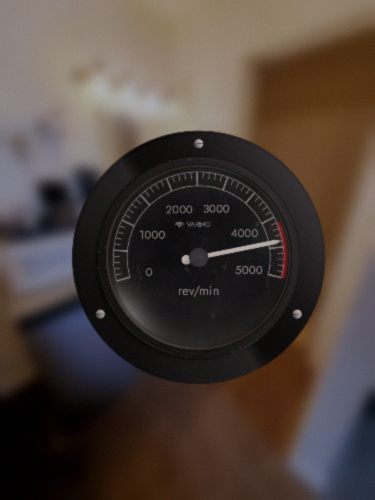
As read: **4400** rpm
